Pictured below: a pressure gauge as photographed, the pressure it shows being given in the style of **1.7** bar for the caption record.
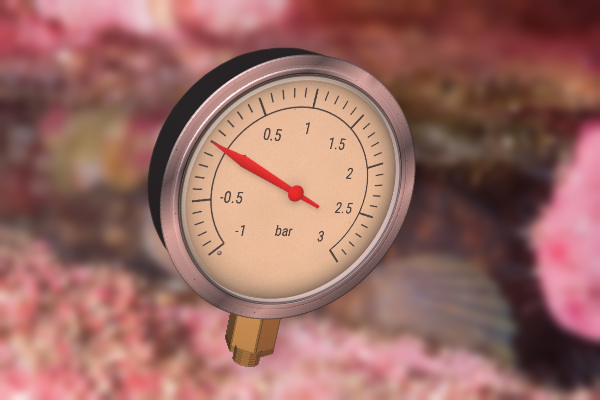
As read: **0** bar
